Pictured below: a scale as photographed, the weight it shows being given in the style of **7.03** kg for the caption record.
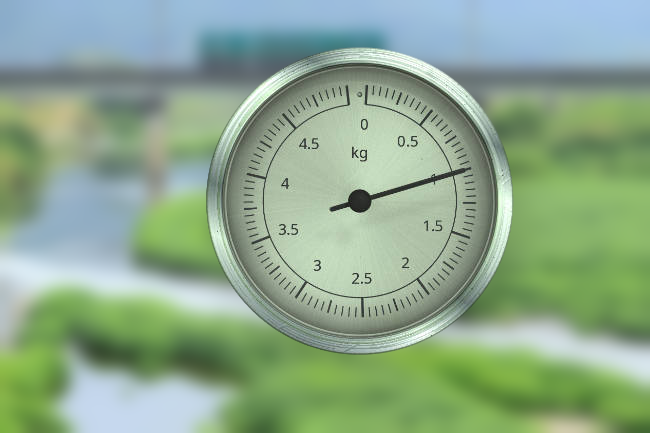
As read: **1** kg
